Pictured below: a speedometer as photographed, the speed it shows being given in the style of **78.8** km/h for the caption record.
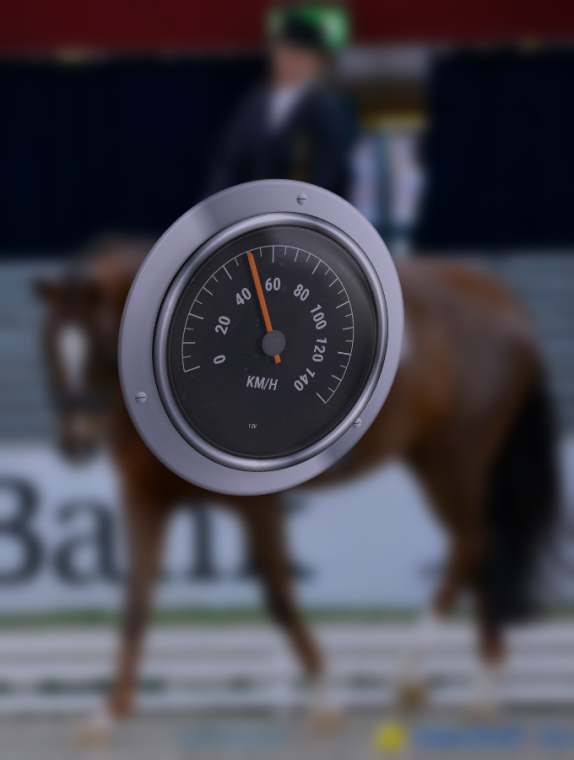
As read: **50** km/h
